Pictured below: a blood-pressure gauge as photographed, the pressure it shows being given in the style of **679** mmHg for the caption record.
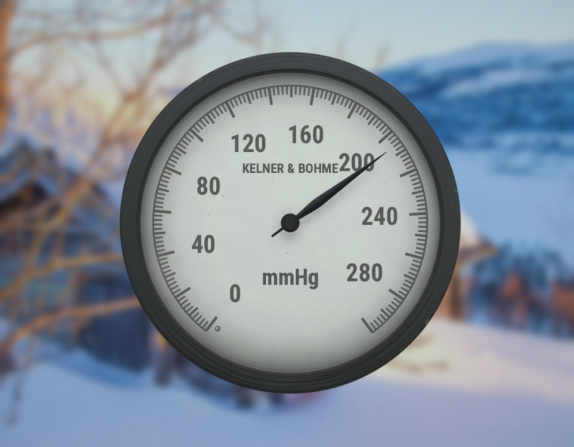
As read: **206** mmHg
